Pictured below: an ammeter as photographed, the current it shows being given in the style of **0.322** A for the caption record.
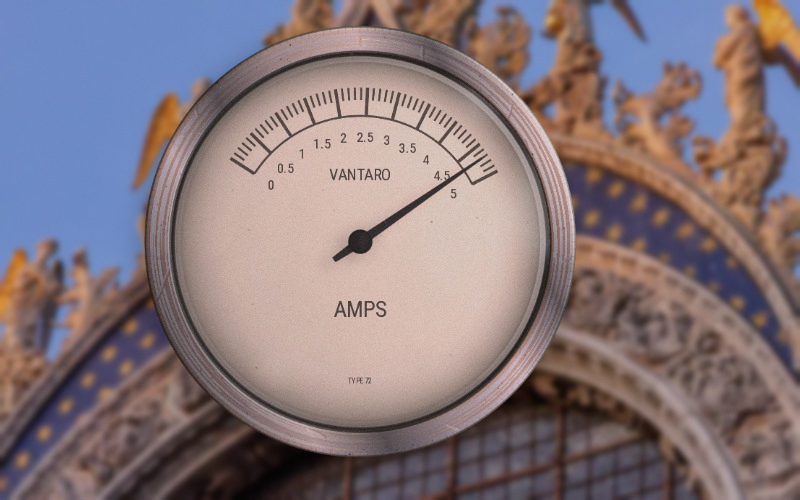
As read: **4.7** A
